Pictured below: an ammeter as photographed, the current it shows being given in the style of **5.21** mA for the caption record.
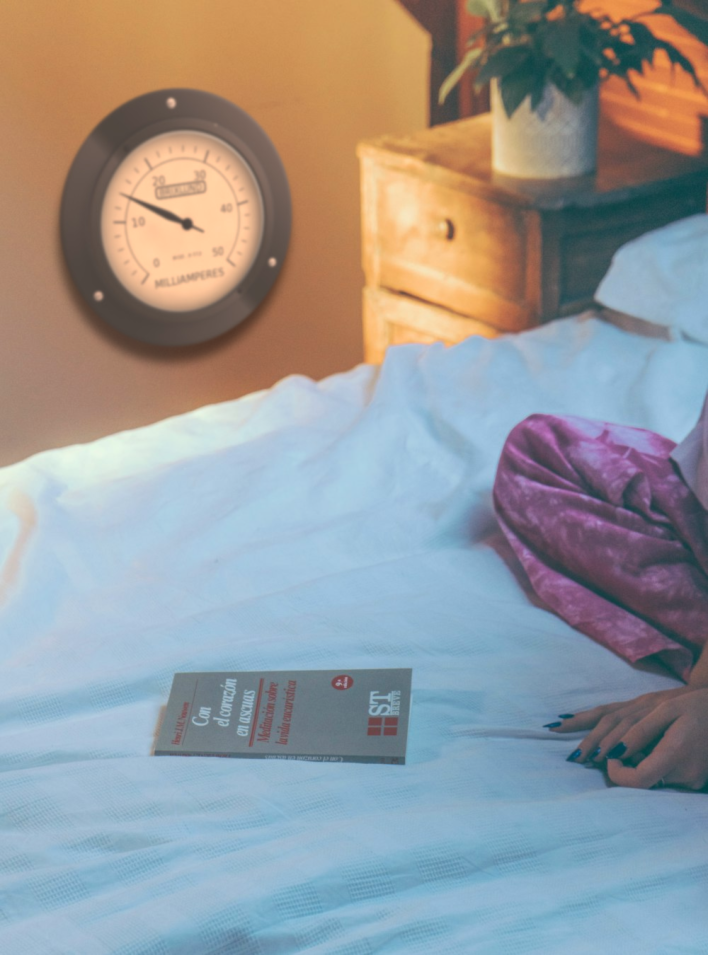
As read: **14** mA
